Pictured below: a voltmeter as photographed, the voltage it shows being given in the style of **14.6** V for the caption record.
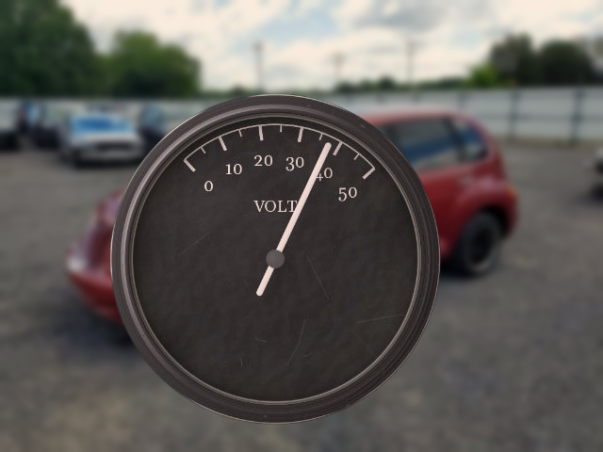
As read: **37.5** V
